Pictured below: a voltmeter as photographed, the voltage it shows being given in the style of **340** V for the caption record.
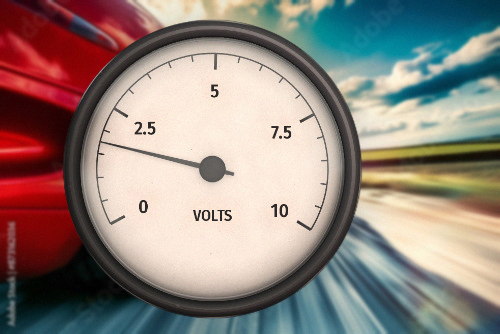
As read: **1.75** V
